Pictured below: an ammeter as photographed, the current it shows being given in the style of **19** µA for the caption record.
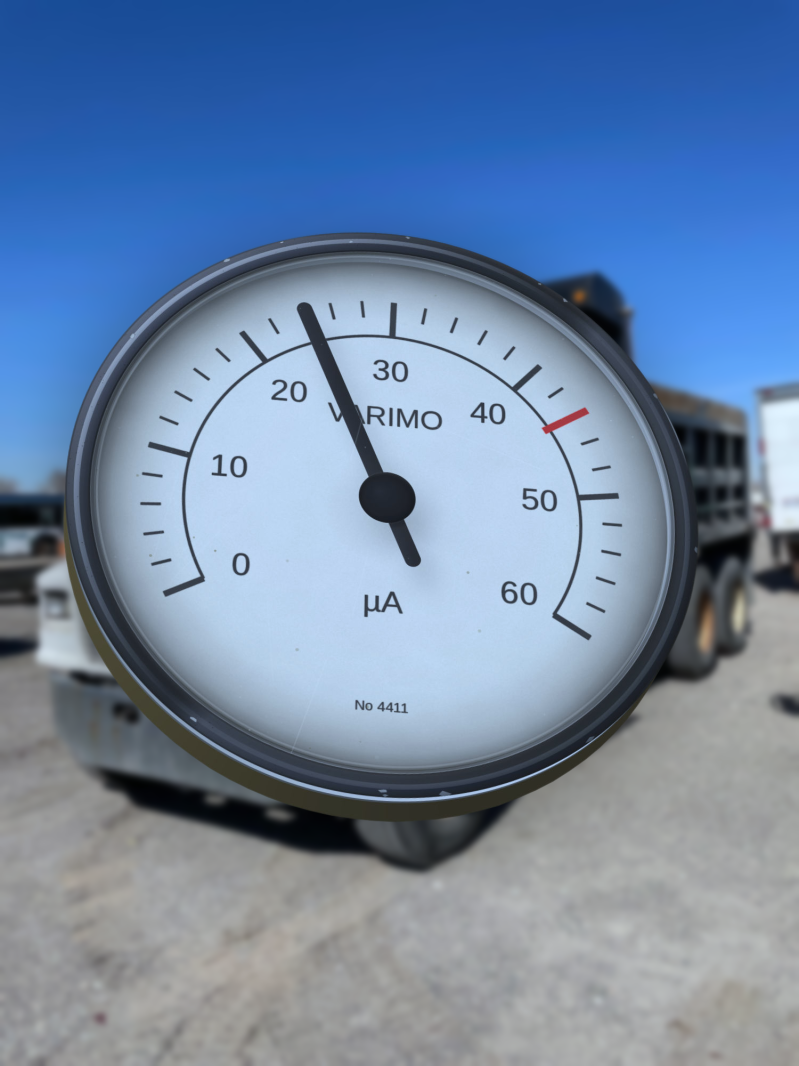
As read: **24** µA
